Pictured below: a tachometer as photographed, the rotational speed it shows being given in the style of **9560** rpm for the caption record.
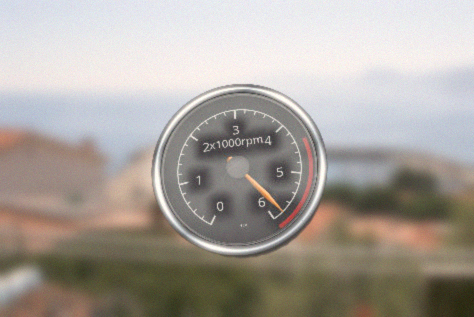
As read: **5800** rpm
